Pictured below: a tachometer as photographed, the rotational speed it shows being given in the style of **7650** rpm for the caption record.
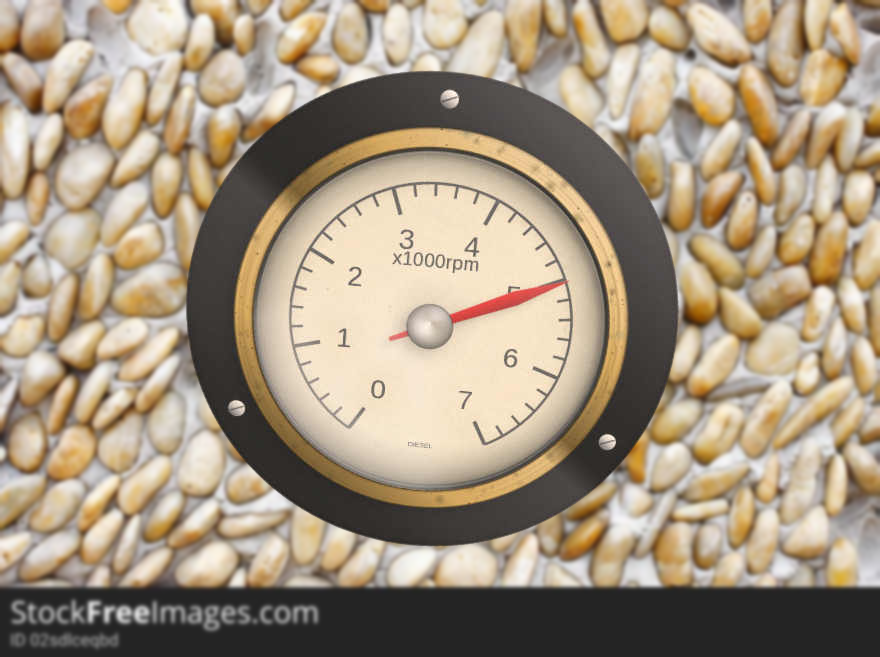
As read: **5000** rpm
